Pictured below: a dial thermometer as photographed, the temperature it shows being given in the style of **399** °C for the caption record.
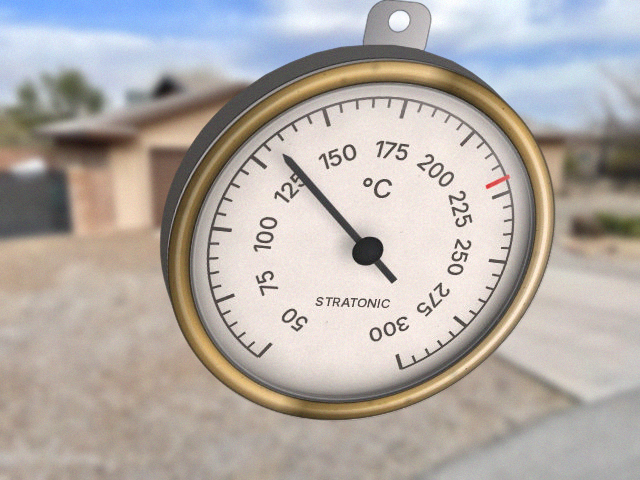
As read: **132.5** °C
